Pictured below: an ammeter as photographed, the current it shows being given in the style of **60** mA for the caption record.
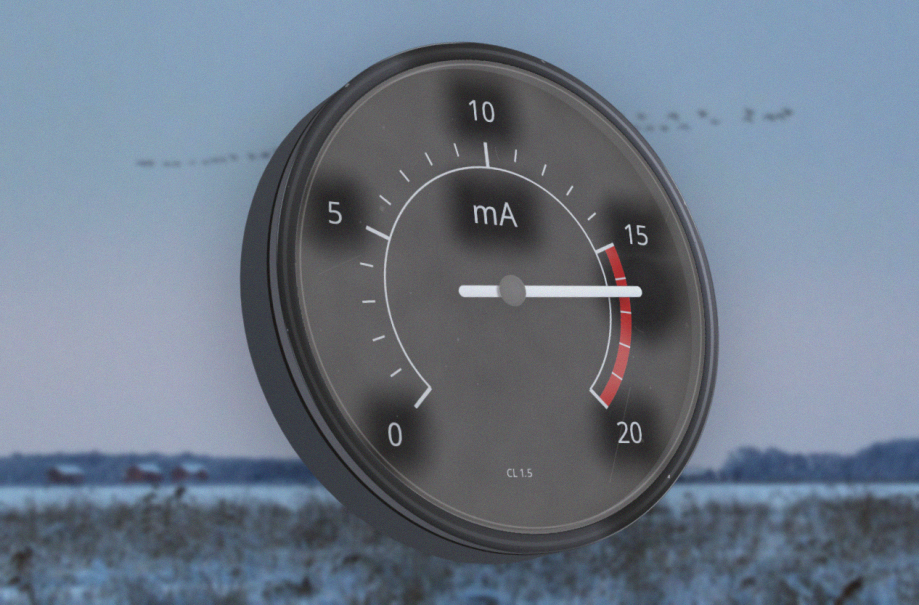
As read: **16.5** mA
